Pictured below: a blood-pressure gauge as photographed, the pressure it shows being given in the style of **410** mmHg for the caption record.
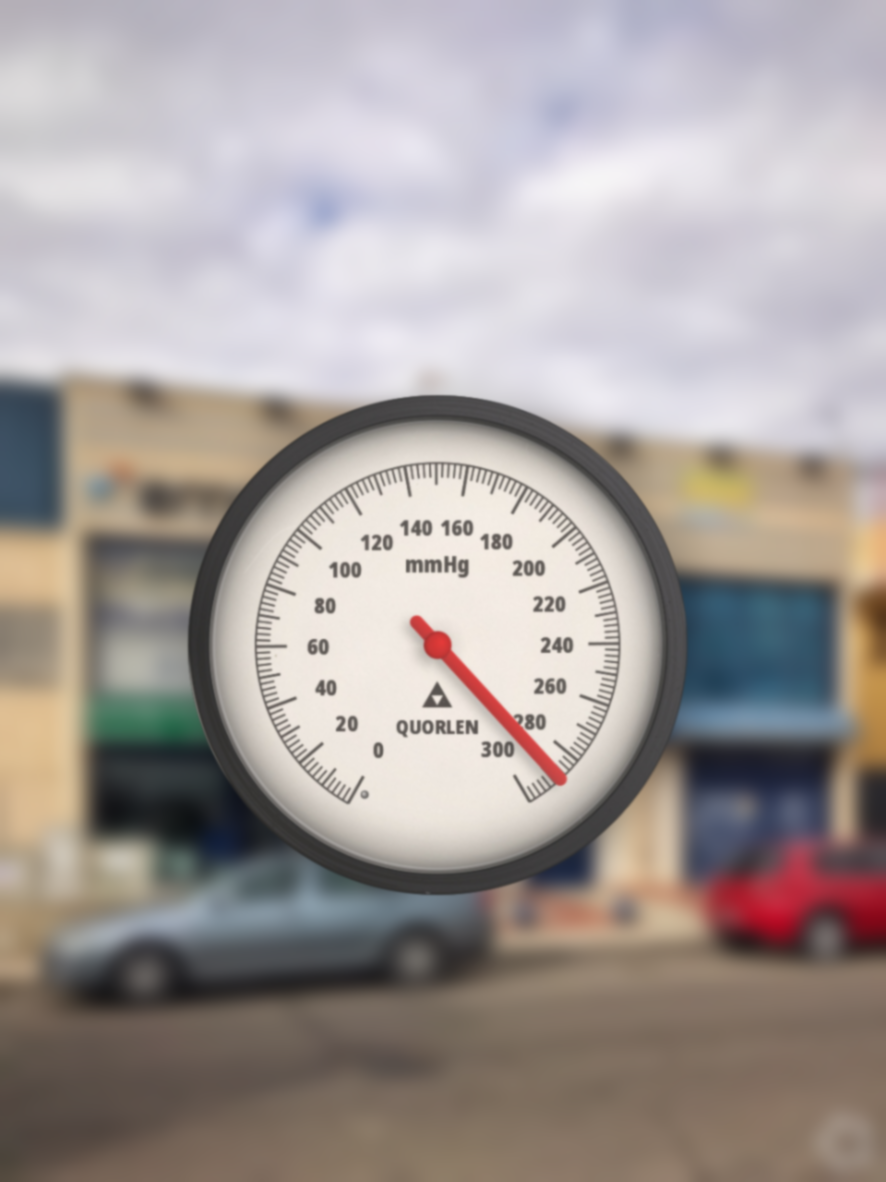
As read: **288** mmHg
